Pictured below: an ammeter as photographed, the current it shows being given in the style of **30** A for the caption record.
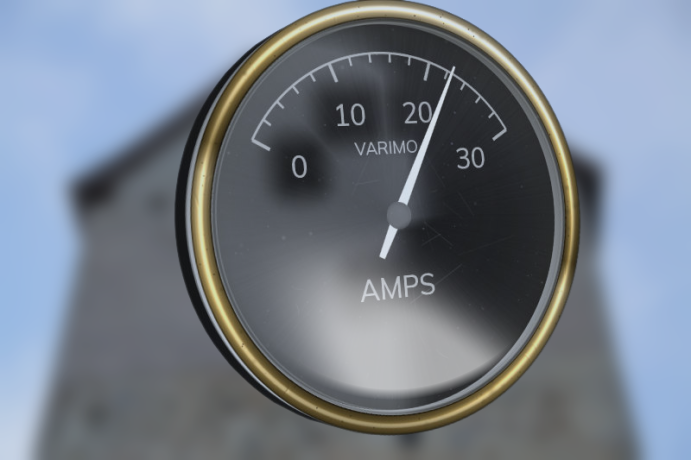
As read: **22** A
